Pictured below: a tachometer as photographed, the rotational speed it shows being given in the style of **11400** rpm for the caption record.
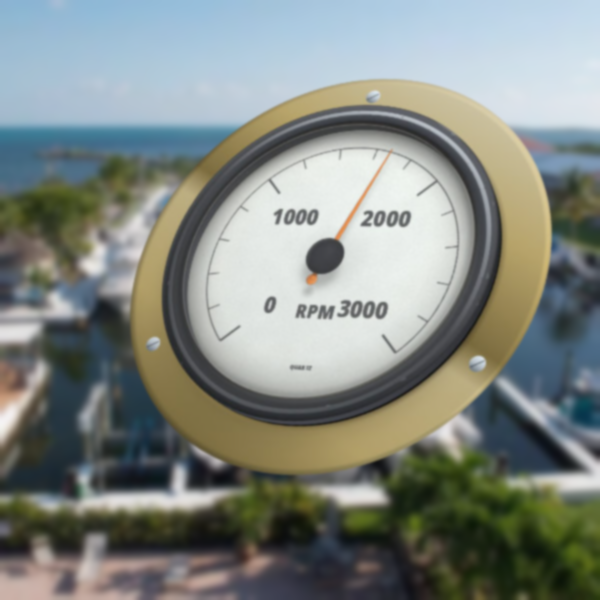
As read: **1700** rpm
